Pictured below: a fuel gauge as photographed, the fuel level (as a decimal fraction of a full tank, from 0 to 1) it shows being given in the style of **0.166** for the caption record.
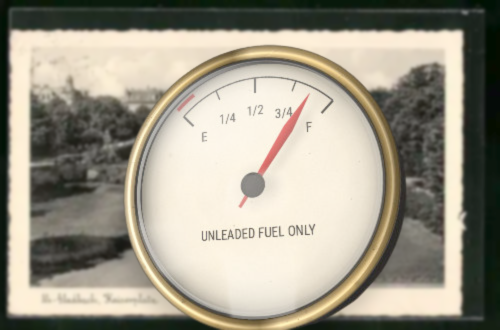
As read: **0.875**
